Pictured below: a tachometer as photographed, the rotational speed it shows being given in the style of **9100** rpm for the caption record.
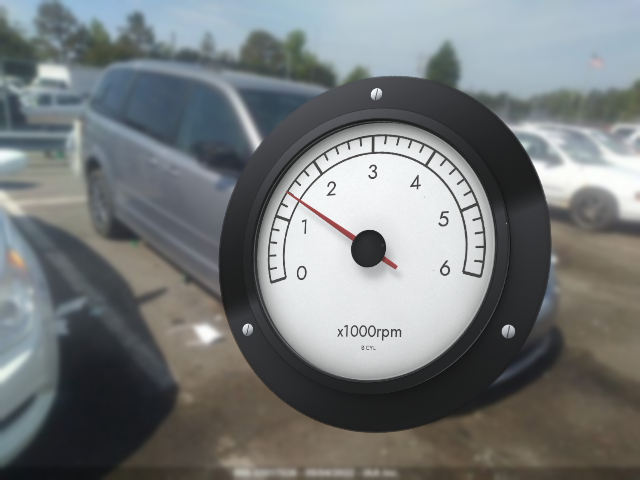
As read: **1400** rpm
